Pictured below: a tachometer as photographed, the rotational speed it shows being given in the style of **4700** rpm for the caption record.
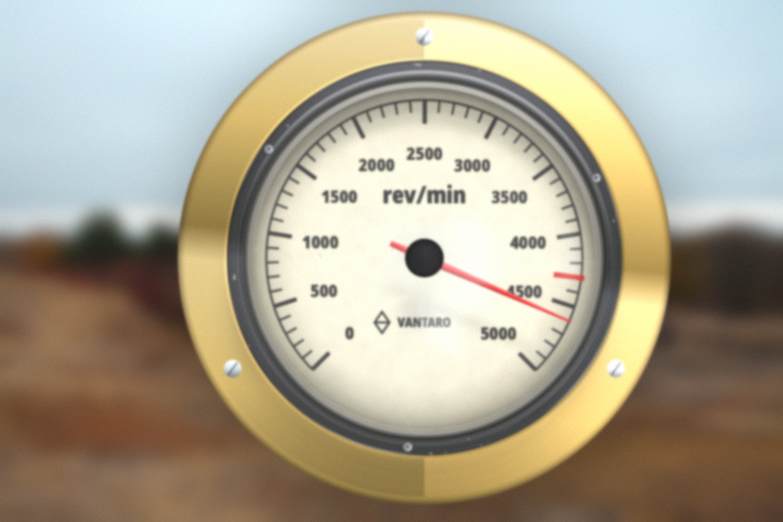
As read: **4600** rpm
